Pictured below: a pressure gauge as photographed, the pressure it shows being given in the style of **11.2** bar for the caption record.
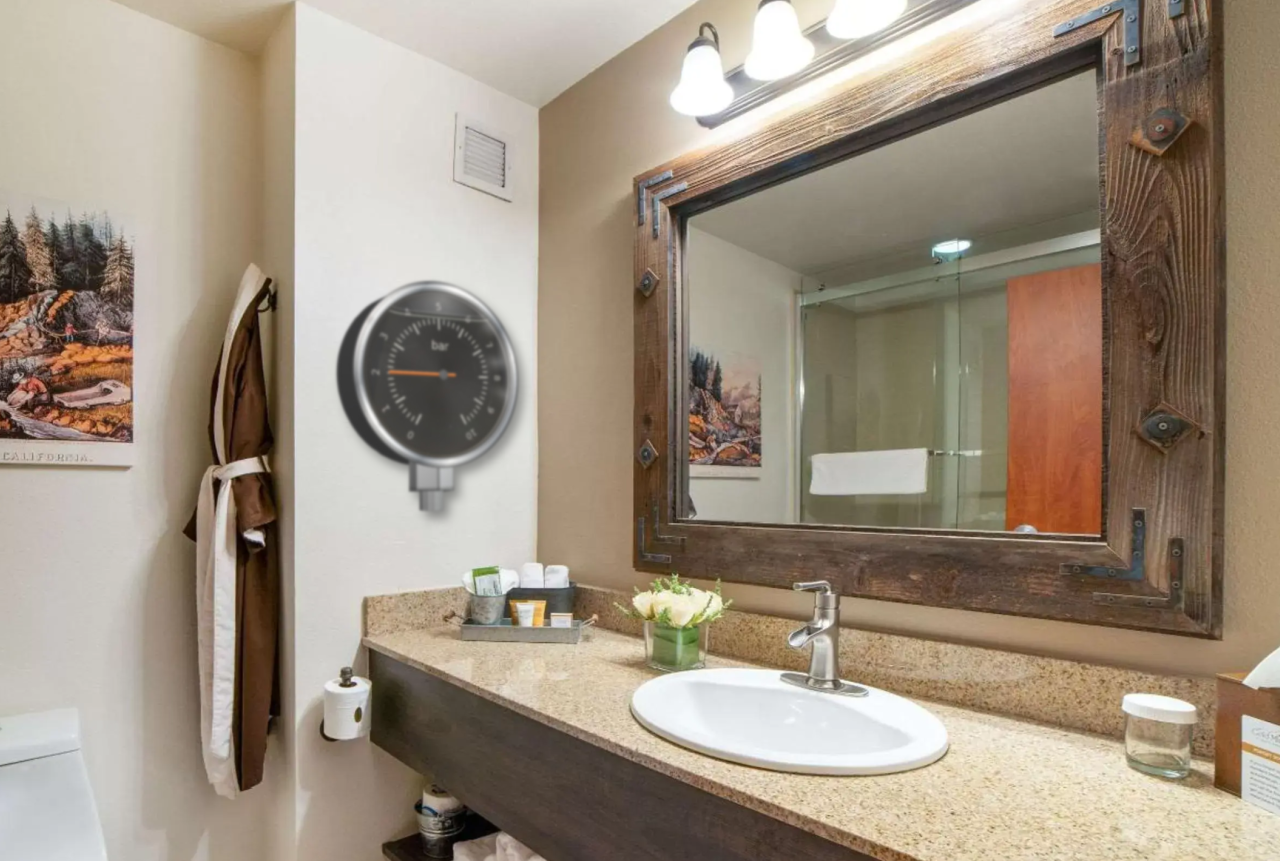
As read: **2** bar
